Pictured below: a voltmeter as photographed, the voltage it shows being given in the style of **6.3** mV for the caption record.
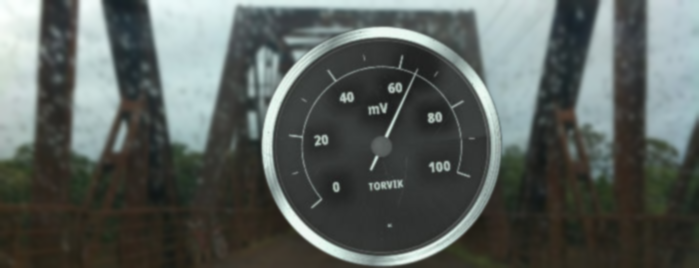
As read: **65** mV
